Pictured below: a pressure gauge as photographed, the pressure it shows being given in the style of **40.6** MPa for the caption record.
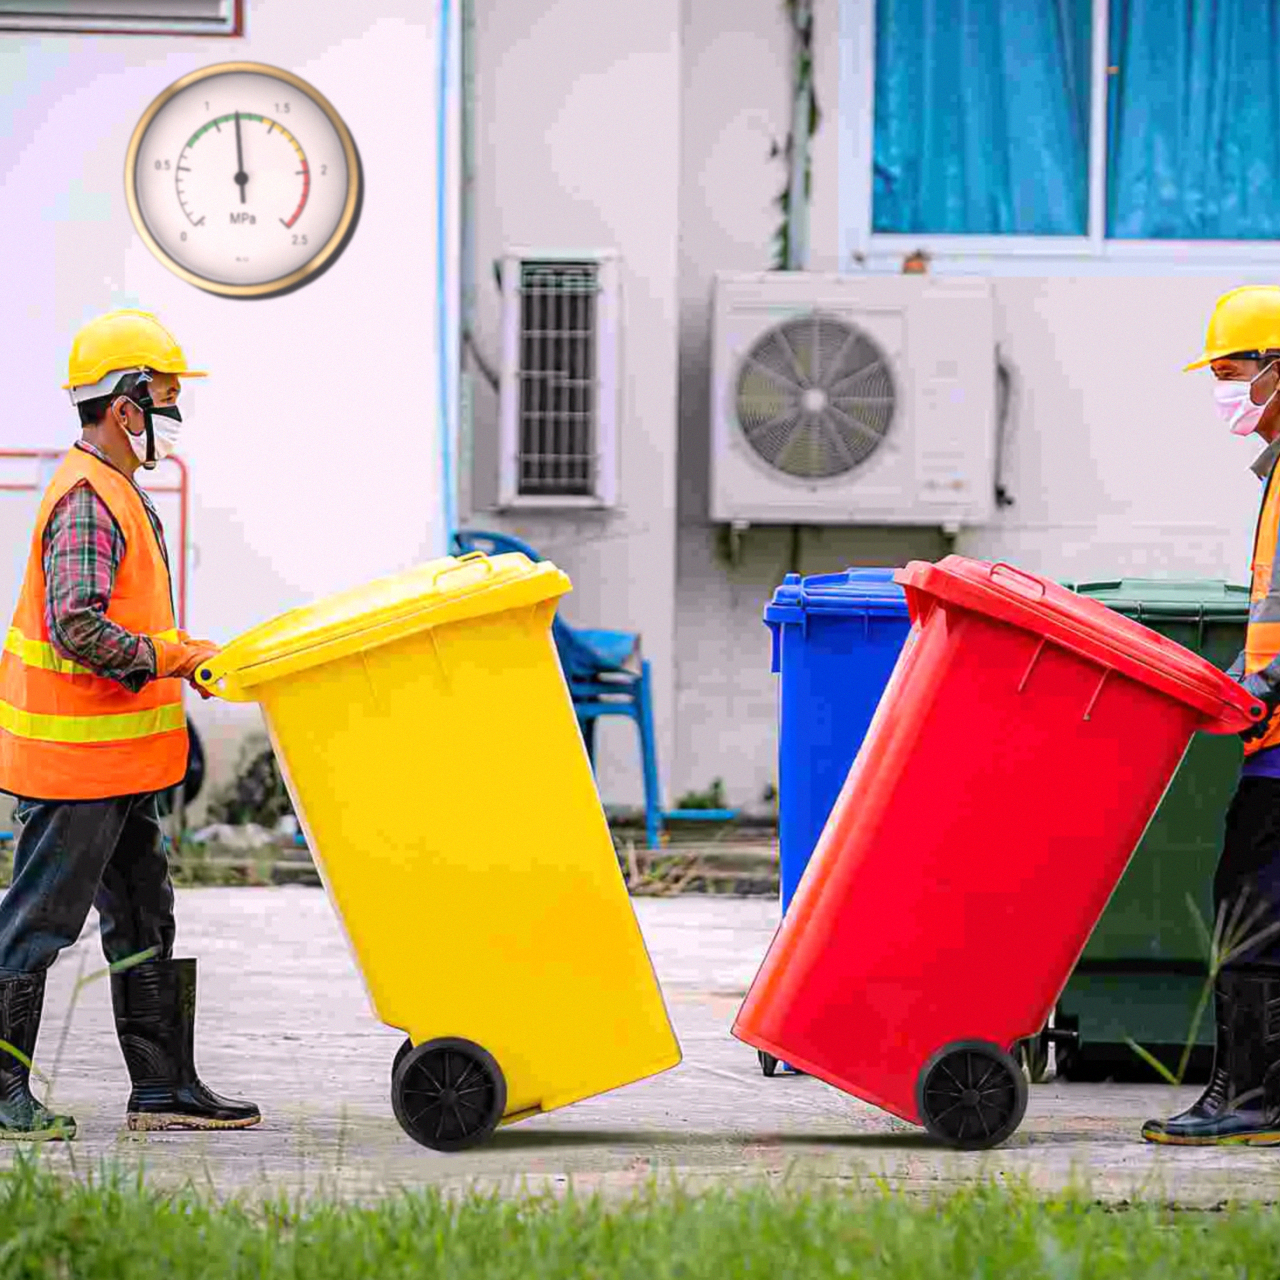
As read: **1.2** MPa
